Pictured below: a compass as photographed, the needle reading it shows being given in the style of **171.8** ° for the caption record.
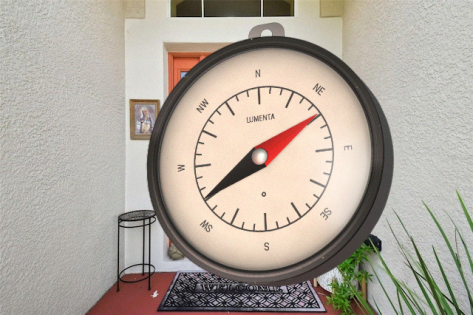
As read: **60** °
